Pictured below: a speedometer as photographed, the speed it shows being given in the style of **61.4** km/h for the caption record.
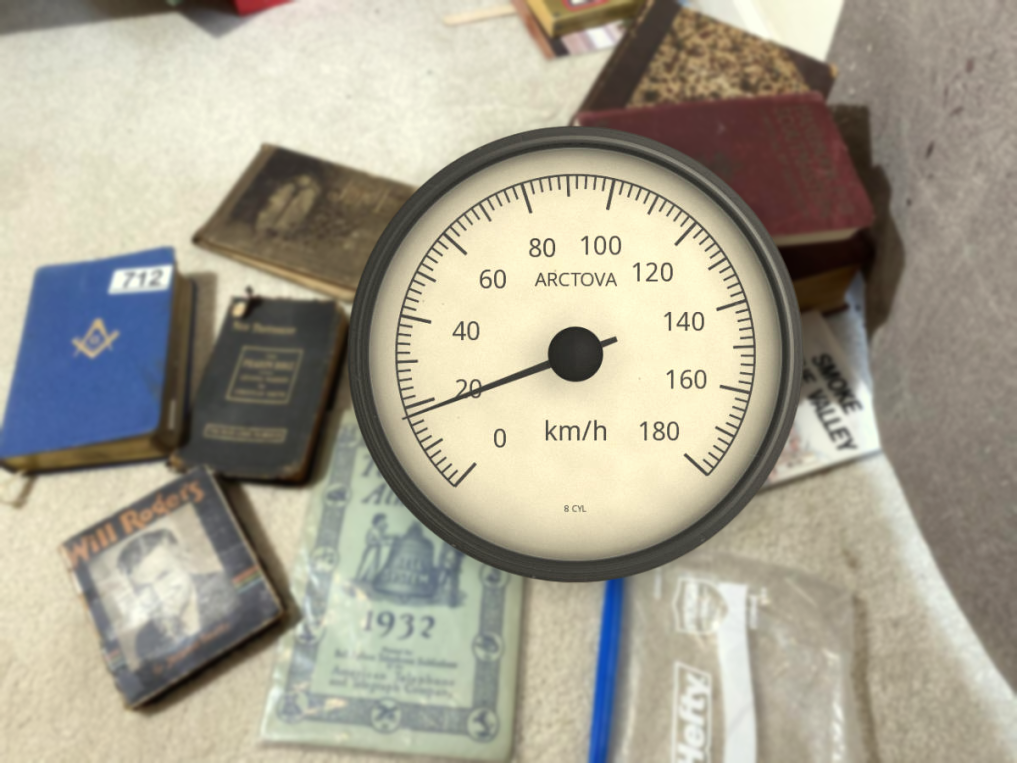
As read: **18** km/h
